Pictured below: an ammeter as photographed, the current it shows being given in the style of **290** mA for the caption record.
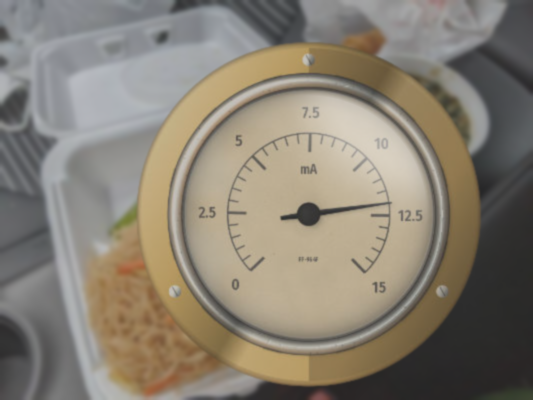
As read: **12** mA
